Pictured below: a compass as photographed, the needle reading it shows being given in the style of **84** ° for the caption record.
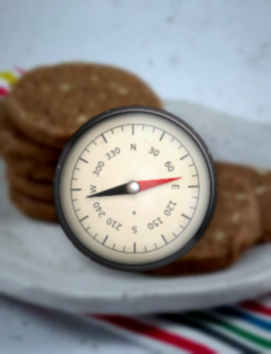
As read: **80** °
